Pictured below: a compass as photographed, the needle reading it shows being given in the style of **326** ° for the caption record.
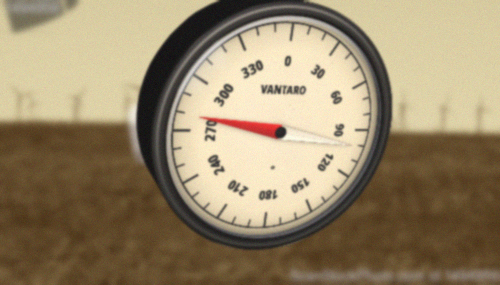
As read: **280** °
